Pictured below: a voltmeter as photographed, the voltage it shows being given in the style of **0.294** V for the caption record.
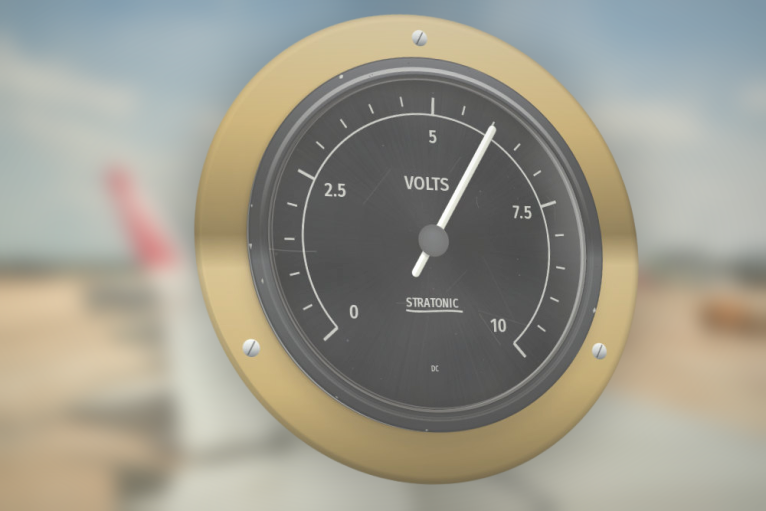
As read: **6** V
